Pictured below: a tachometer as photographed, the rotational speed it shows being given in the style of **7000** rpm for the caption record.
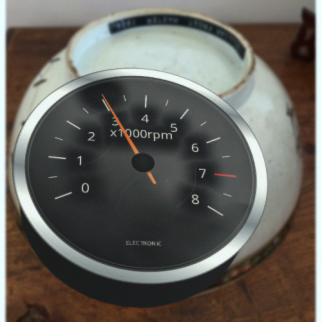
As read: **3000** rpm
